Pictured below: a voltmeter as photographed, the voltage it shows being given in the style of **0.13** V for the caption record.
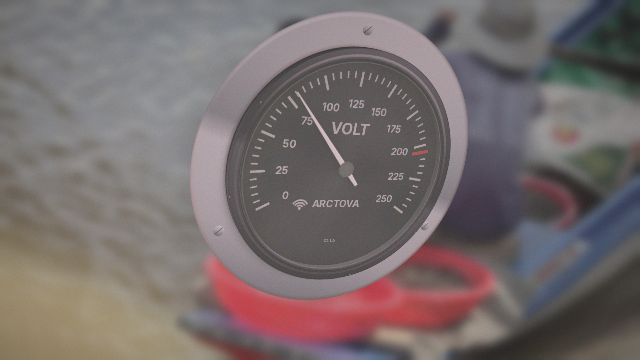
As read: **80** V
